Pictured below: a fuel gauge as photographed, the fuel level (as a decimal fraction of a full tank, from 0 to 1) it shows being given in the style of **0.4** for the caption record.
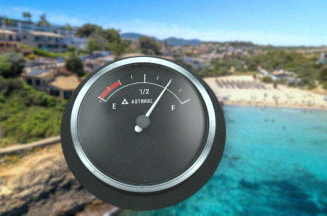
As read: **0.75**
